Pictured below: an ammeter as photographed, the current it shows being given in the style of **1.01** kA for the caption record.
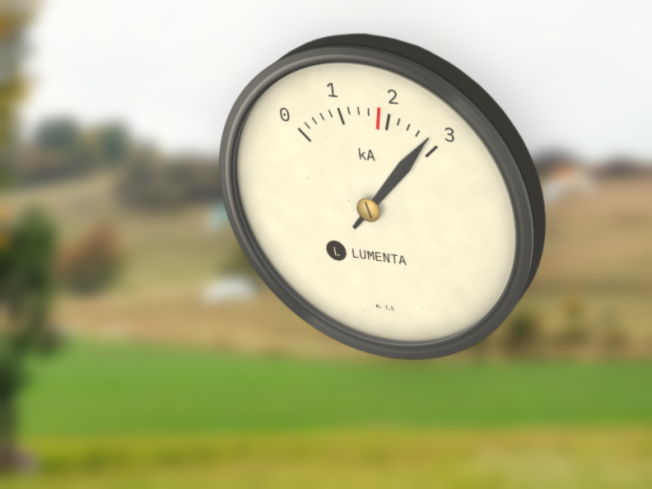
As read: **2.8** kA
